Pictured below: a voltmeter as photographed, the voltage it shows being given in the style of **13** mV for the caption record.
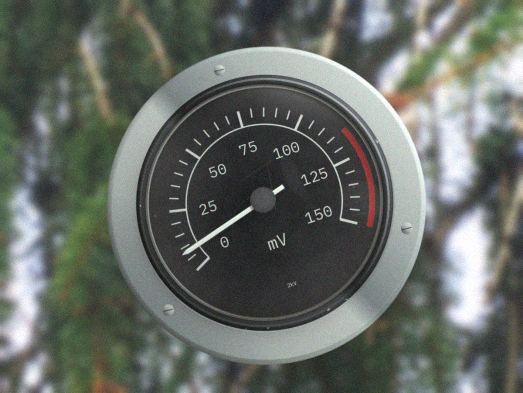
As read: **7.5** mV
